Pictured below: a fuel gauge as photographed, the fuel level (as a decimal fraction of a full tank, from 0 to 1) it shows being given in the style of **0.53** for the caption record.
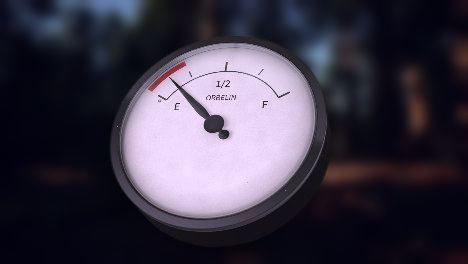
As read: **0.125**
